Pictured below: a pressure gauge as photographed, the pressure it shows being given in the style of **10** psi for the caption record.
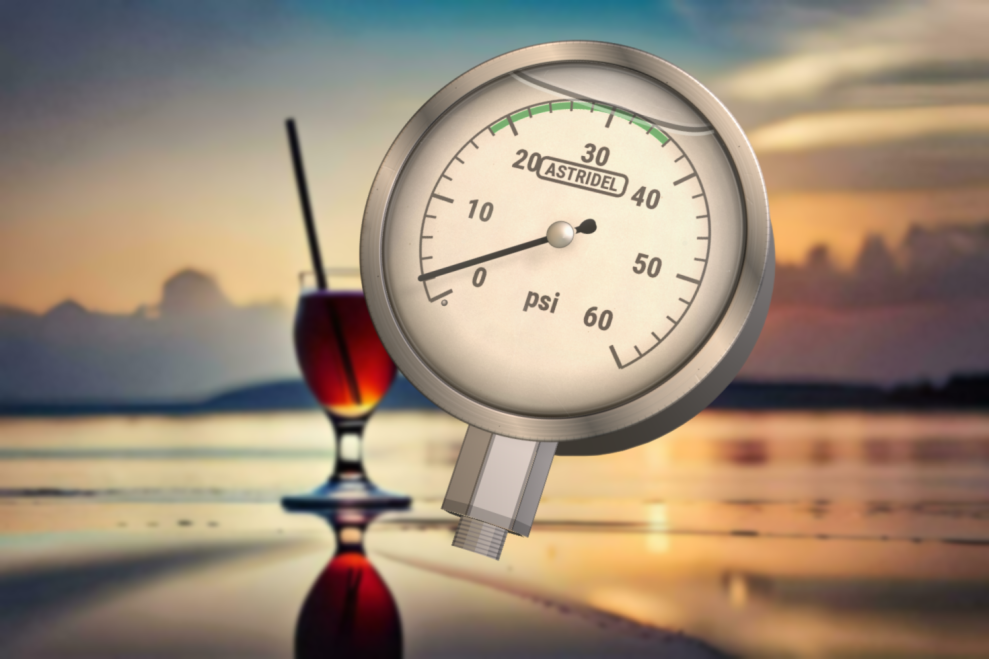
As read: **2** psi
